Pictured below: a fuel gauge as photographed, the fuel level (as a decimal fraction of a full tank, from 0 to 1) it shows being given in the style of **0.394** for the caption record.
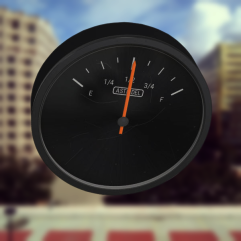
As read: **0.5**
